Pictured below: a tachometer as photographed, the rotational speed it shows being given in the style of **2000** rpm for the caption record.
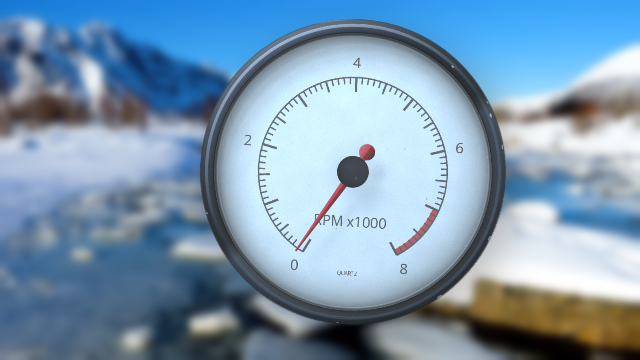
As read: **100** rpm
